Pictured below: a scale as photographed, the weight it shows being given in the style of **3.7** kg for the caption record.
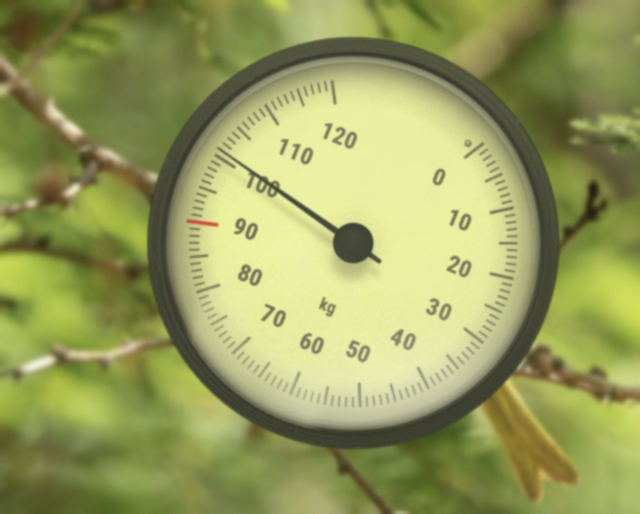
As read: **101** kg
